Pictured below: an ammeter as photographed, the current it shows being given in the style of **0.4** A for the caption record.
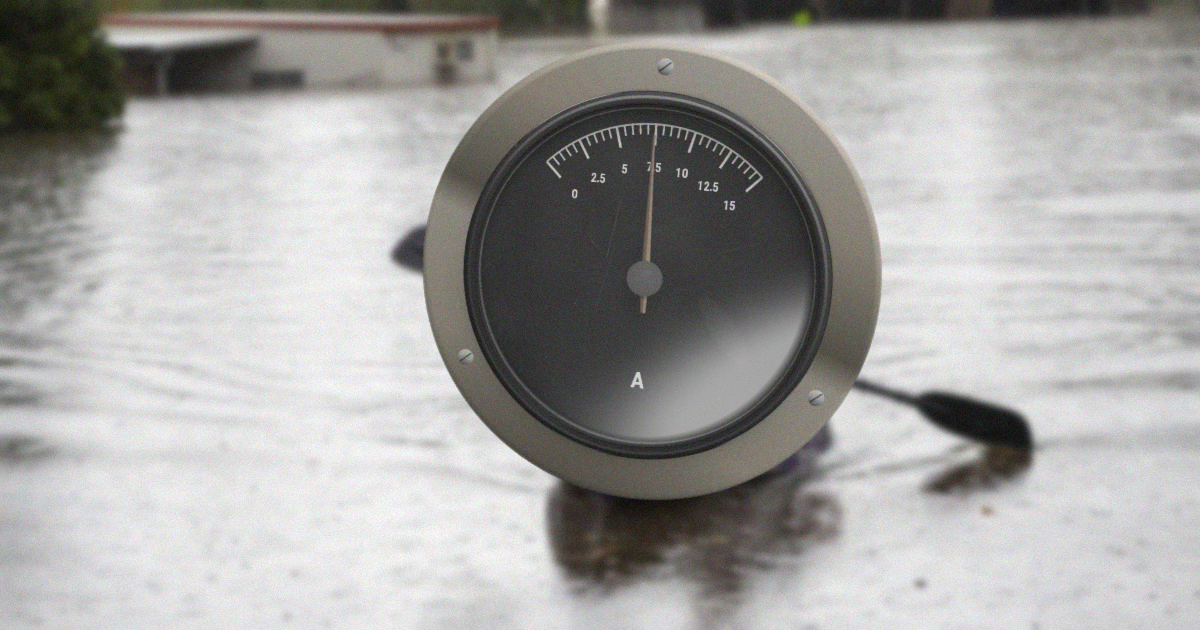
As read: **7.5** A
